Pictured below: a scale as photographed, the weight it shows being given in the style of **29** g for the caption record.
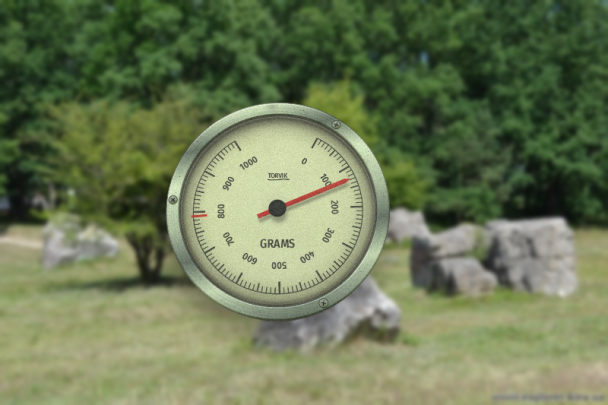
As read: **130** g
